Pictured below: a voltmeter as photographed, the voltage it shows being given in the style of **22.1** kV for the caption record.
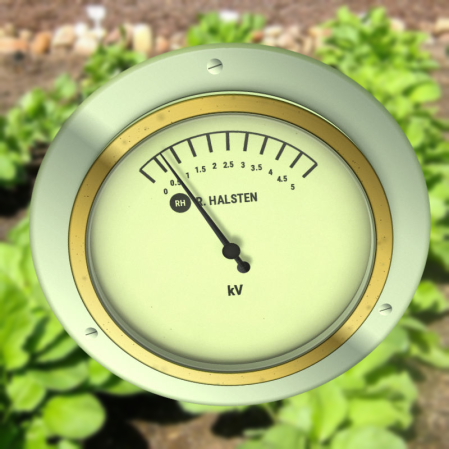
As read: **0.75** kV
